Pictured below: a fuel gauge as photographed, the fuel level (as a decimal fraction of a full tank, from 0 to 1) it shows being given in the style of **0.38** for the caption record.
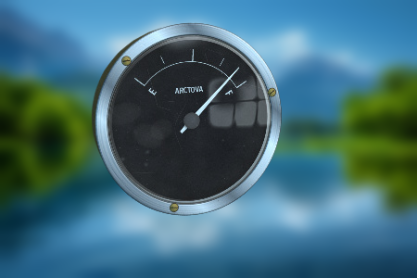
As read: **0.875**
